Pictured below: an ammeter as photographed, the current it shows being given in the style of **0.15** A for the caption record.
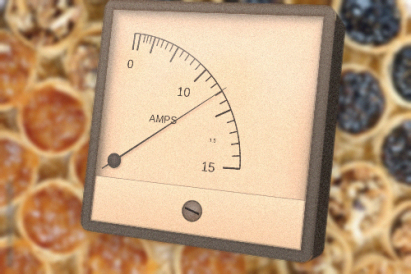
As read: **11.5** A
